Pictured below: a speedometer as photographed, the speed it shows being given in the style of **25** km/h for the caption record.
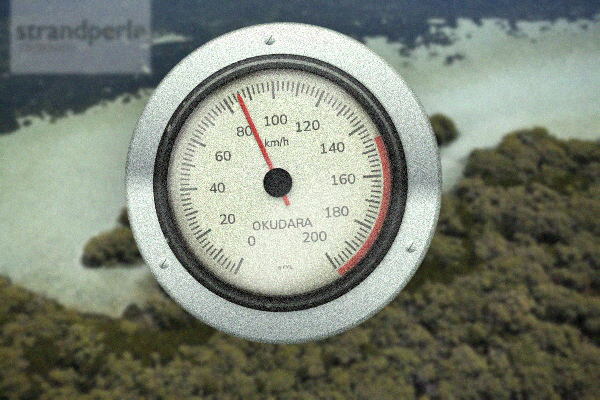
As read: **86** km/h
